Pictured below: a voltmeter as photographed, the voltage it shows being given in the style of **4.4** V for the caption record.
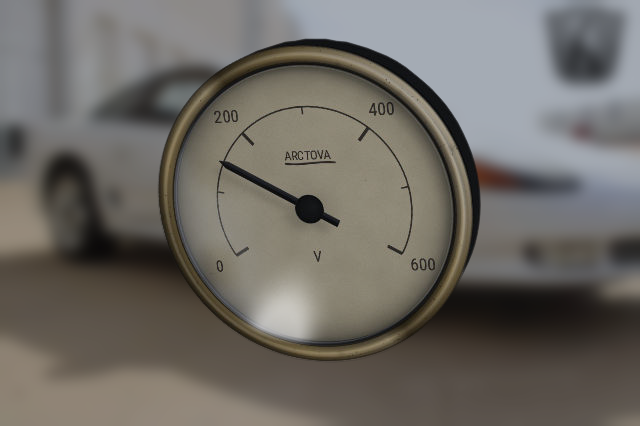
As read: **150** V
